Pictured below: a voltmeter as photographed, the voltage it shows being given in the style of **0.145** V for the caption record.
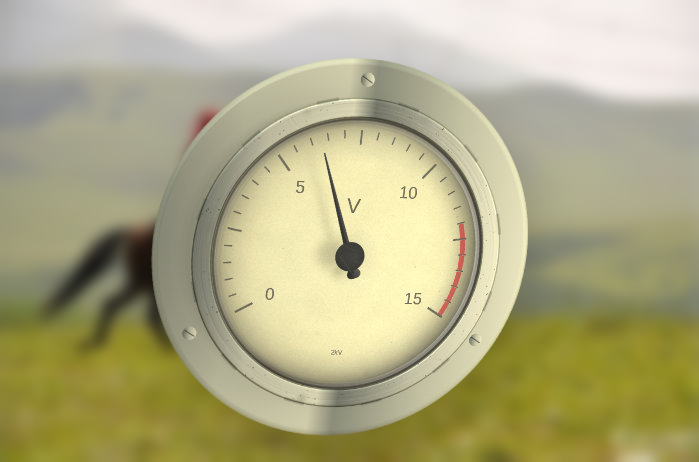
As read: **6.25** V
